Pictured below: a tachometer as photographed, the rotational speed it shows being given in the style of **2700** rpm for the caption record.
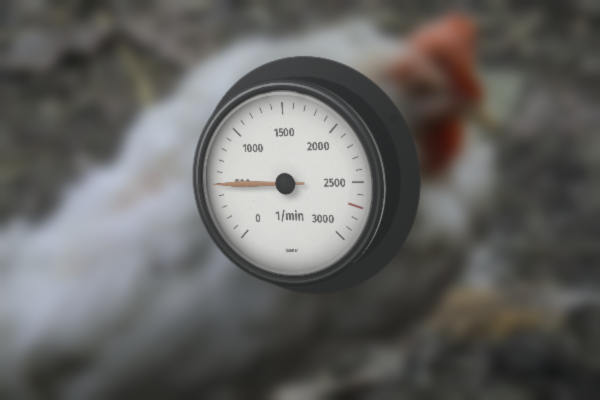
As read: **500** rpm
